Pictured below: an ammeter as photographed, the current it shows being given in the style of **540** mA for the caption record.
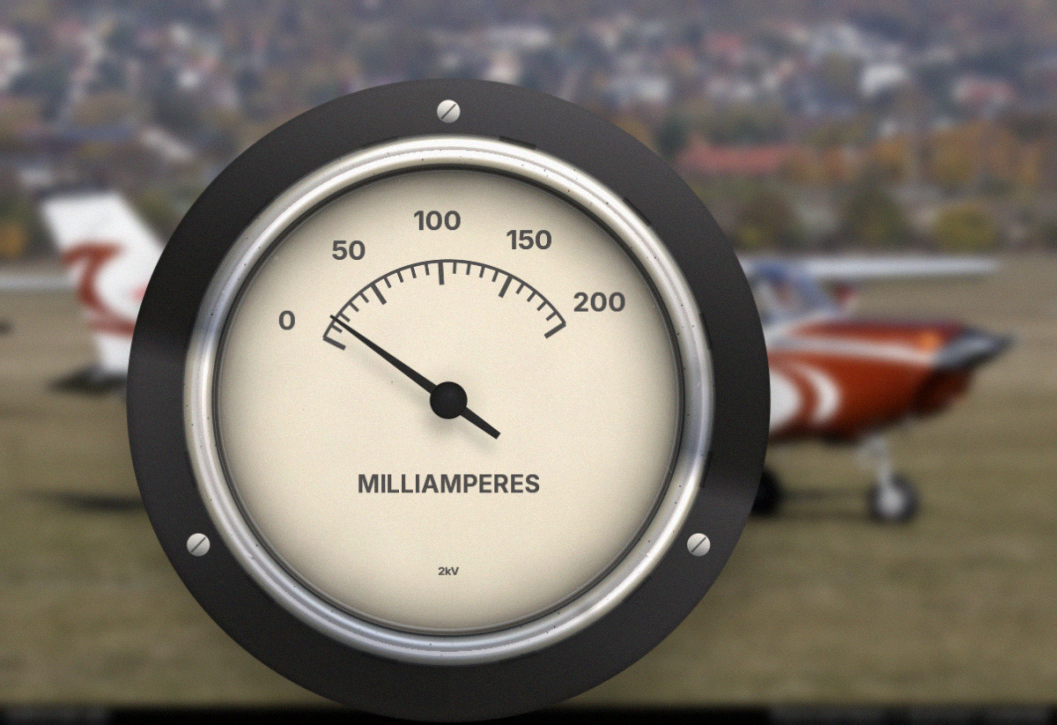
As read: **15** mA
